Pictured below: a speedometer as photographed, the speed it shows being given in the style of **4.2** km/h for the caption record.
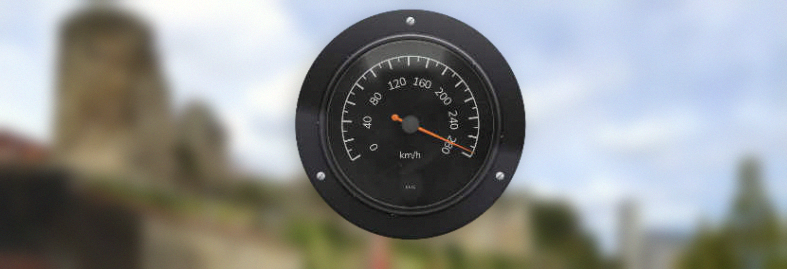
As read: **275** km/h
